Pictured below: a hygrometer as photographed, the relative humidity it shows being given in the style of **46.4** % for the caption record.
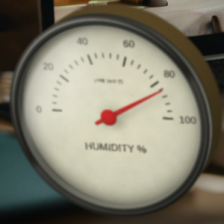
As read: **84** %
